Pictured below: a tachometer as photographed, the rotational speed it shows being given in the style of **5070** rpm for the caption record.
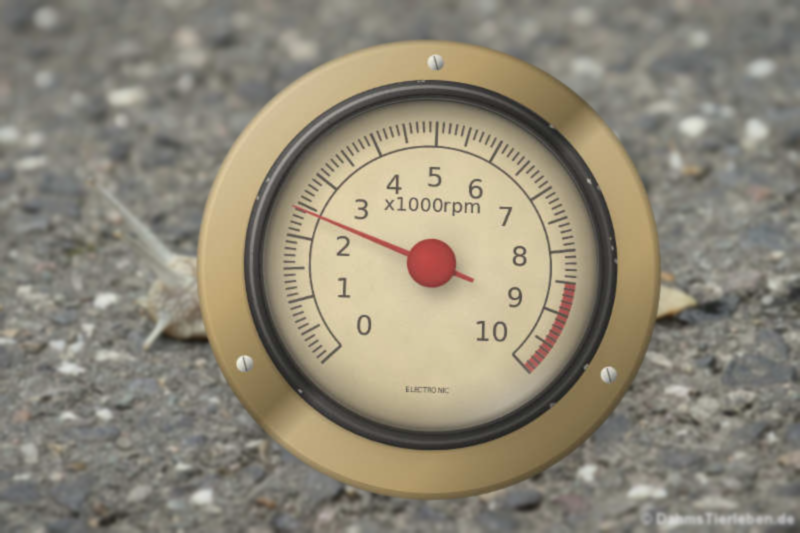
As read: **2400** rpm
